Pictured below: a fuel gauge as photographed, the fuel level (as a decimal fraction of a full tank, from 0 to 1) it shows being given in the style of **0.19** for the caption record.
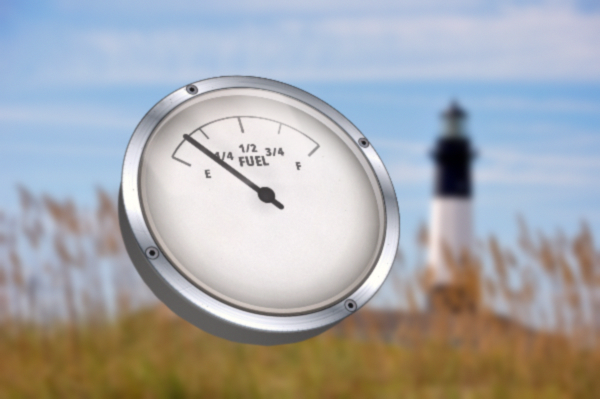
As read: **0.125**
